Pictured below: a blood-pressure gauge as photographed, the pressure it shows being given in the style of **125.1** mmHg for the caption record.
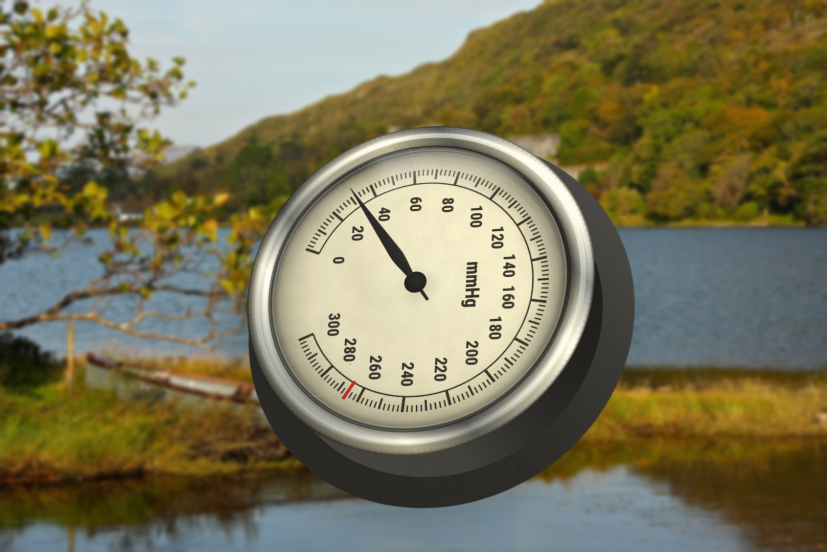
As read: **32** mmHg
